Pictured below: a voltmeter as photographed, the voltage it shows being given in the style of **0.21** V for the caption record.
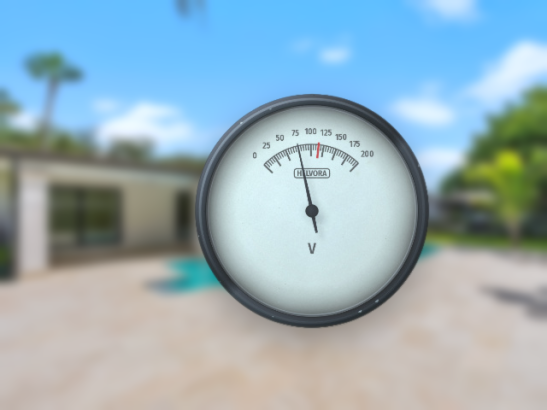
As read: **75** V
